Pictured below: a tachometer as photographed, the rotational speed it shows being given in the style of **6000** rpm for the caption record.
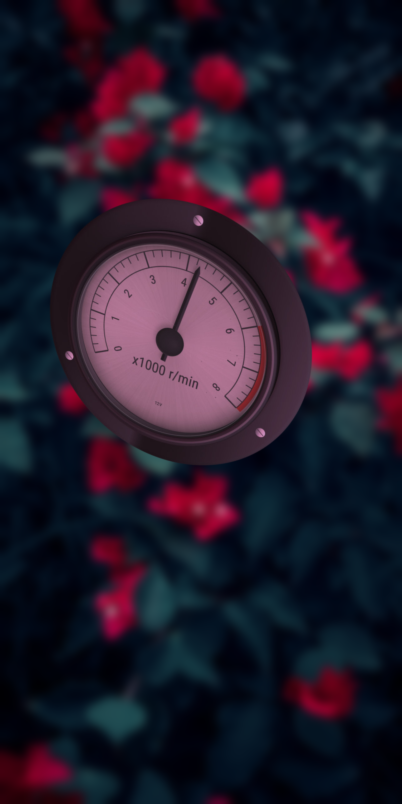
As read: **4300** rpm
